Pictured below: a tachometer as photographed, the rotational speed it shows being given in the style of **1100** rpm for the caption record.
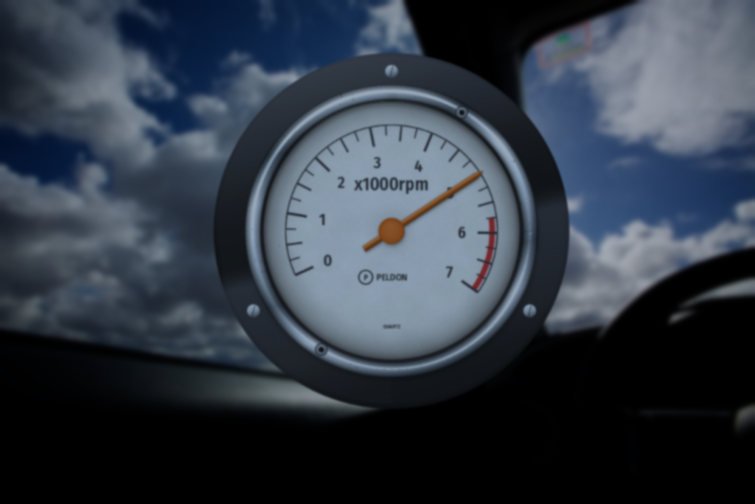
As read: **5000** rpm
